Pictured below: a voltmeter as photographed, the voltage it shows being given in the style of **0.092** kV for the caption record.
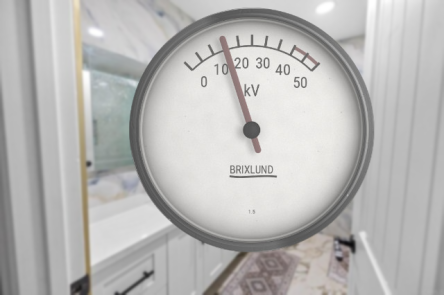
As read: **15** kV
